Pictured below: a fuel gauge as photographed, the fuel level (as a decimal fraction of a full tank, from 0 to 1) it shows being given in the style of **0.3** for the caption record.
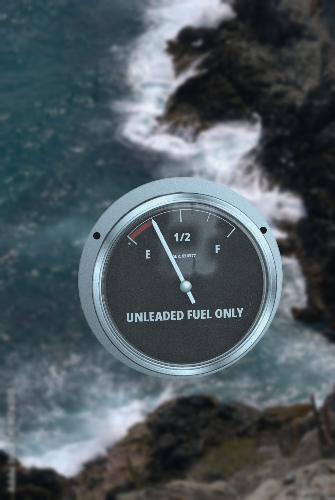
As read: **0.25**
